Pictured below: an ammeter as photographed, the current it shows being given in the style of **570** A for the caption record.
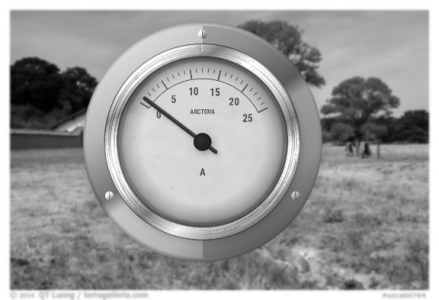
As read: **1** A
